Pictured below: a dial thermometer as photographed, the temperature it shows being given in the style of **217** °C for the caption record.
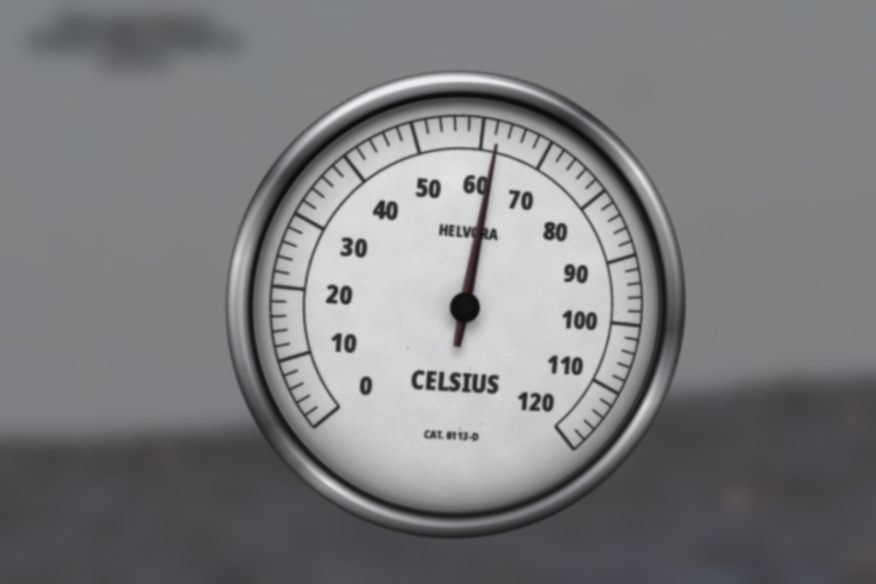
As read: **62** °C
